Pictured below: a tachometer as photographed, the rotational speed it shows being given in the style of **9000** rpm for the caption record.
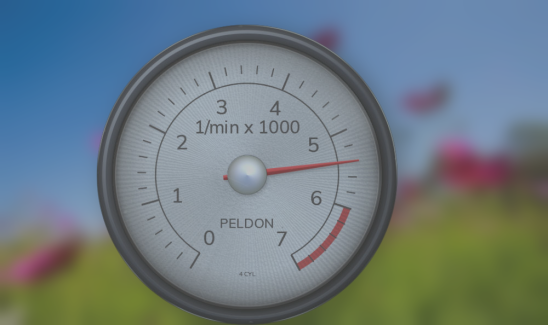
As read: **5400** rpm
